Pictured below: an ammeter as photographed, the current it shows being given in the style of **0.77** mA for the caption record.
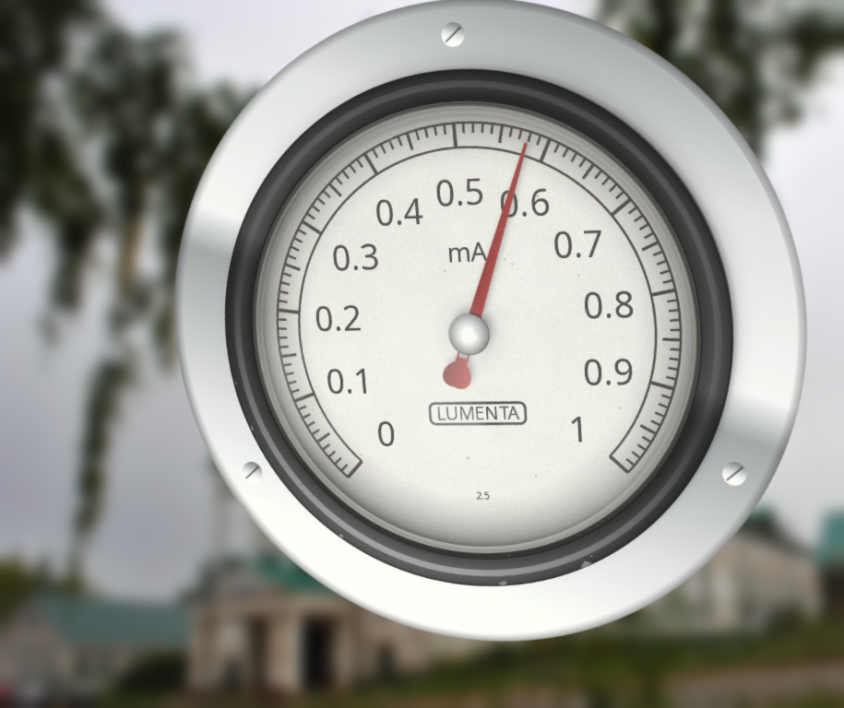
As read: **0.58** mA
